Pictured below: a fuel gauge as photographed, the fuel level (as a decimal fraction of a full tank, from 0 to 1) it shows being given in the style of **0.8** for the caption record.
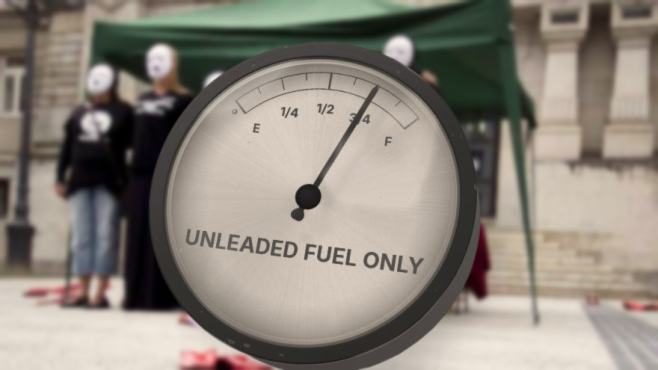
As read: **0.75**
